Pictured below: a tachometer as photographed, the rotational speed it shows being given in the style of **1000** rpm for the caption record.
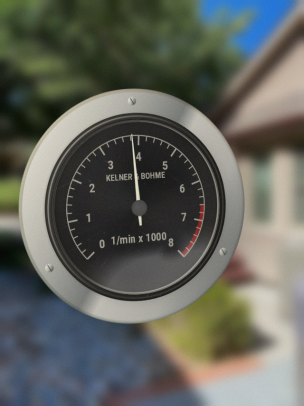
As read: **3800** rpm
